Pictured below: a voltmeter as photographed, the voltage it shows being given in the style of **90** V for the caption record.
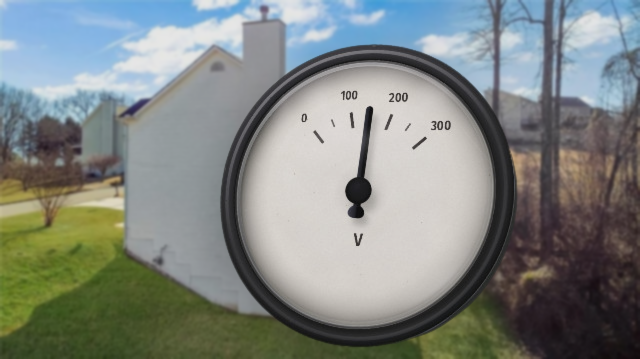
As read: **150** V
